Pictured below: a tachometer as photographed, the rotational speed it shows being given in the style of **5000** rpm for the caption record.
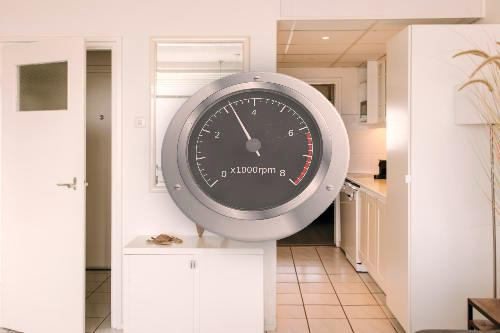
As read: **3200** rpm
